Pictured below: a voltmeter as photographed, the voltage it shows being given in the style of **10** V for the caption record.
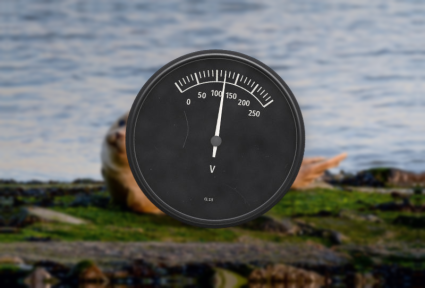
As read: **120** V
